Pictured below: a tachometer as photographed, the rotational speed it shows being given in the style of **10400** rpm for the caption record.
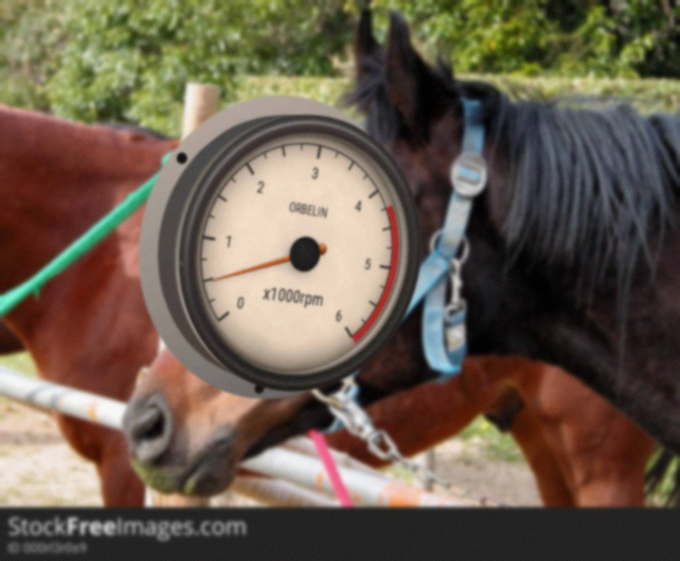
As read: **500** rpm
